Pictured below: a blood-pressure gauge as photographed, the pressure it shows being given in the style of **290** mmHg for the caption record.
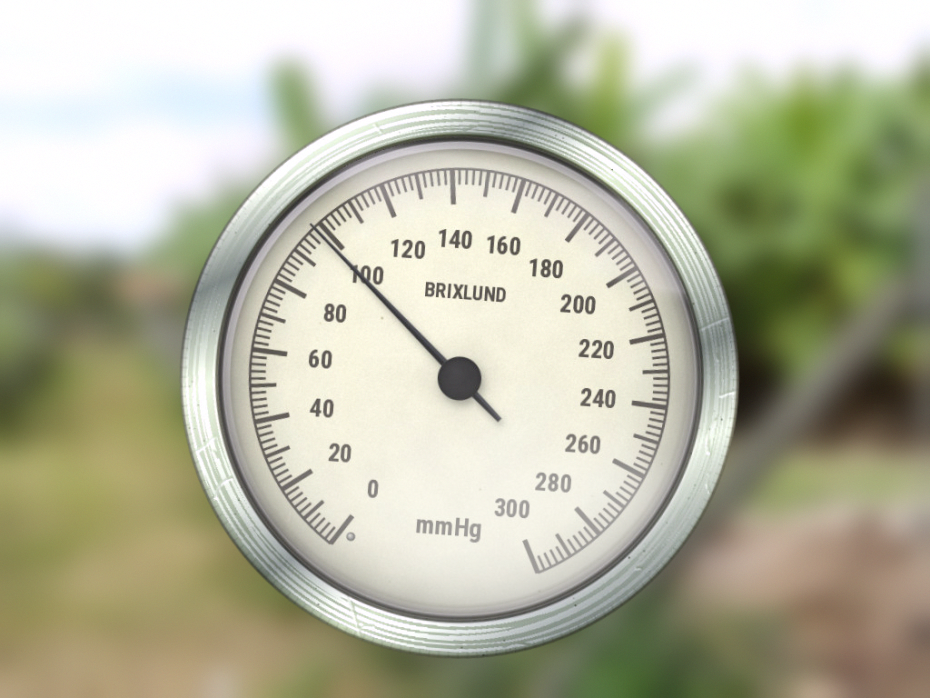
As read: **98** mmHg
